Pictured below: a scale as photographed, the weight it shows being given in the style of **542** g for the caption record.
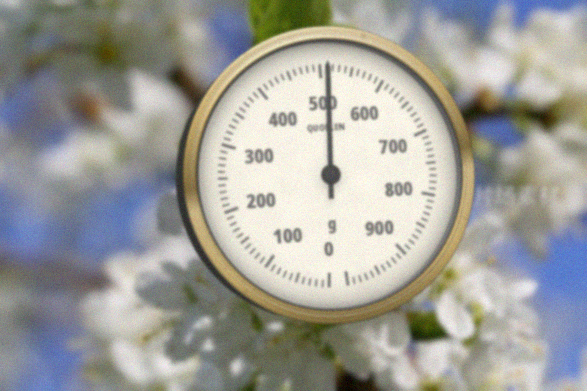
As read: **510** g
